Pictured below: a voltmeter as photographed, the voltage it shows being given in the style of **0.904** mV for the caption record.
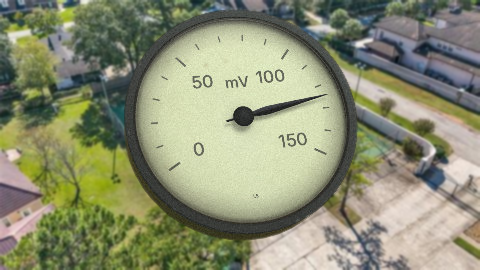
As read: **125** mV
